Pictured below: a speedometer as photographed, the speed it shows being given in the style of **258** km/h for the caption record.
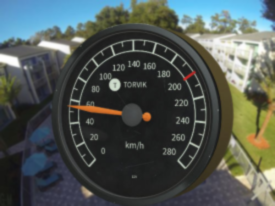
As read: **55** km/h
